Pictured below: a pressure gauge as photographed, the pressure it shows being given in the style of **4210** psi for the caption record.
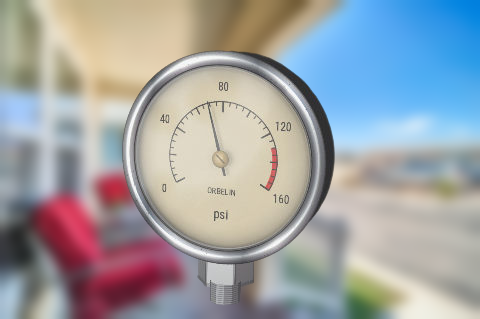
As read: **70** psi
